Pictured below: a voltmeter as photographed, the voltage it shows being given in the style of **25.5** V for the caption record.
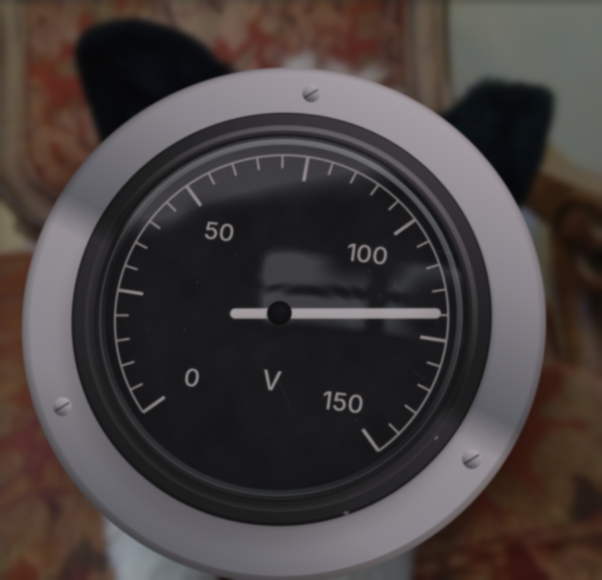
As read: **120** V
